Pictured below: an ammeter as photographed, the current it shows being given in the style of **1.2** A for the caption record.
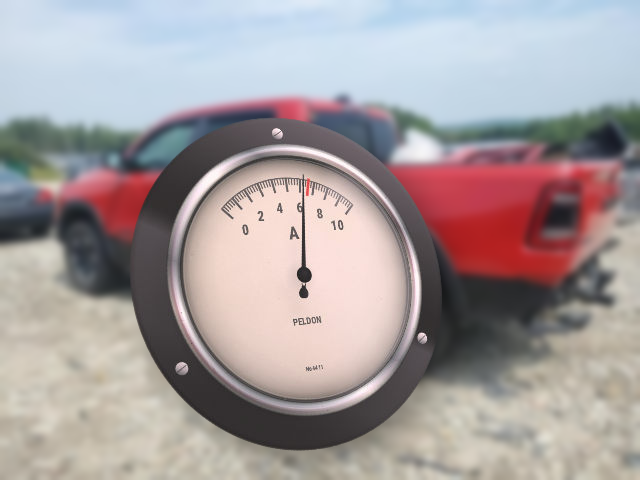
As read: **6** A
